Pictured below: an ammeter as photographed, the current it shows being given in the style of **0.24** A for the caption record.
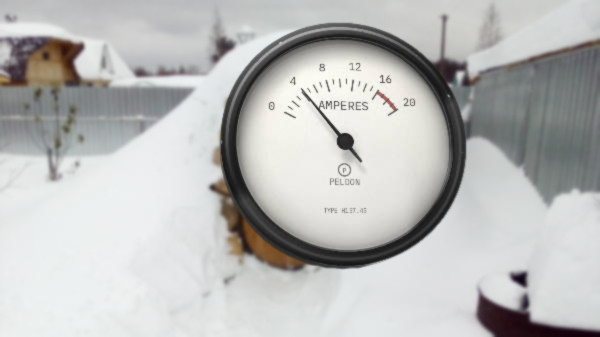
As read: **4** A
